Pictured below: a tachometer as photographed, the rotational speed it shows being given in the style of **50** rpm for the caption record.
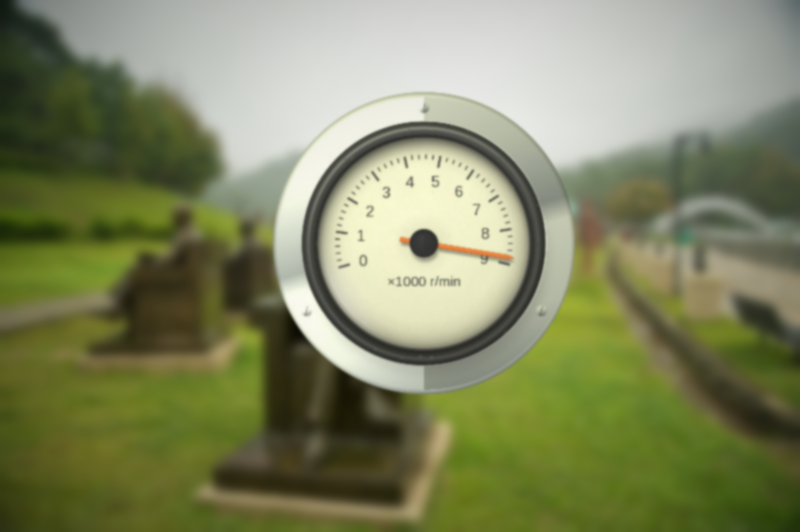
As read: **8800** rpm
